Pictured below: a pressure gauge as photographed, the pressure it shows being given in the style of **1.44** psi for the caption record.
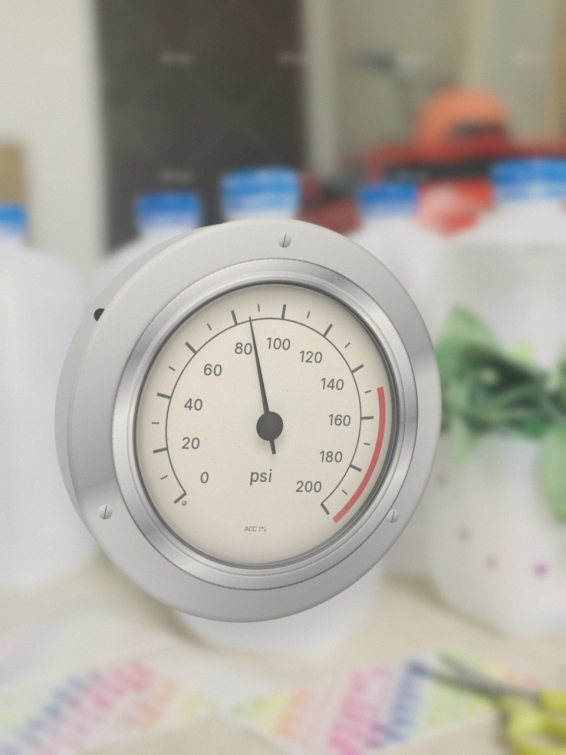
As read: **85** psi
